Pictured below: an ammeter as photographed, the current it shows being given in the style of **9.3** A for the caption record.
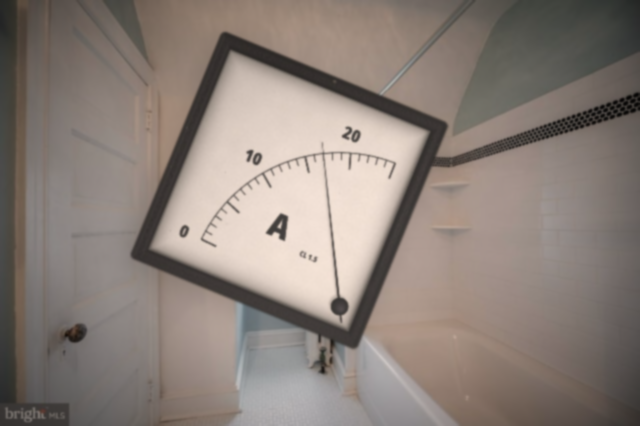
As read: **17** A
